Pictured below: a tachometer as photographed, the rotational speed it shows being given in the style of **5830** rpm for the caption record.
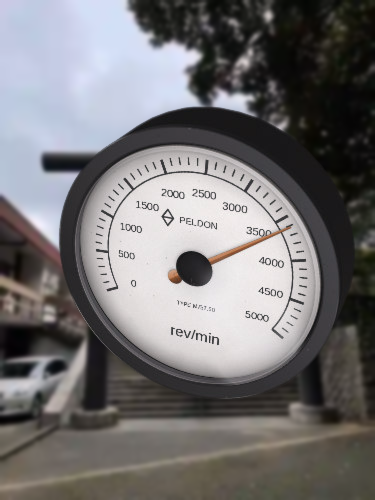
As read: **3600** rpm
